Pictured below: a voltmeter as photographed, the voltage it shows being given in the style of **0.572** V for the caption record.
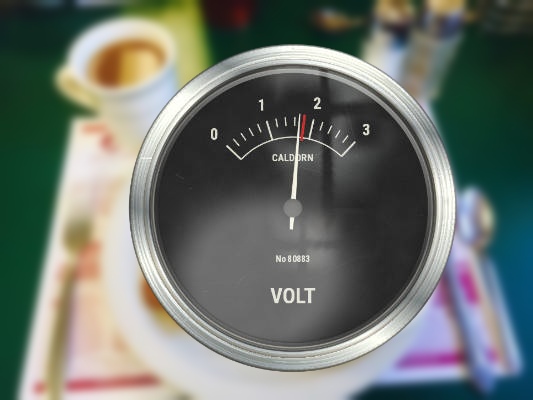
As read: **1.7** V
